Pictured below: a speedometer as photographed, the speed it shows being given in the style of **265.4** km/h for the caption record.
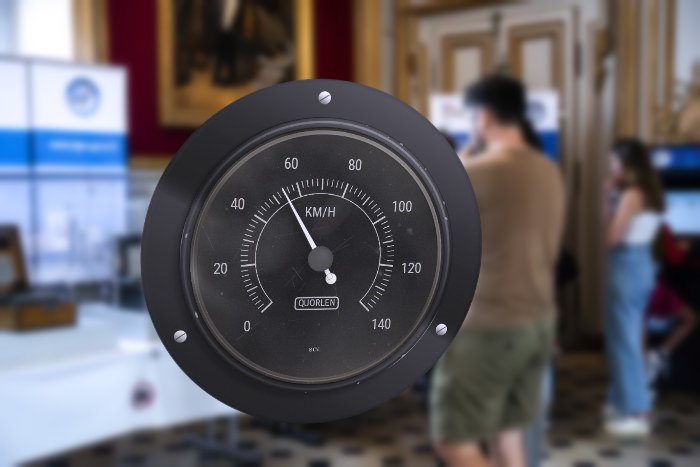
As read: **54** km/h
